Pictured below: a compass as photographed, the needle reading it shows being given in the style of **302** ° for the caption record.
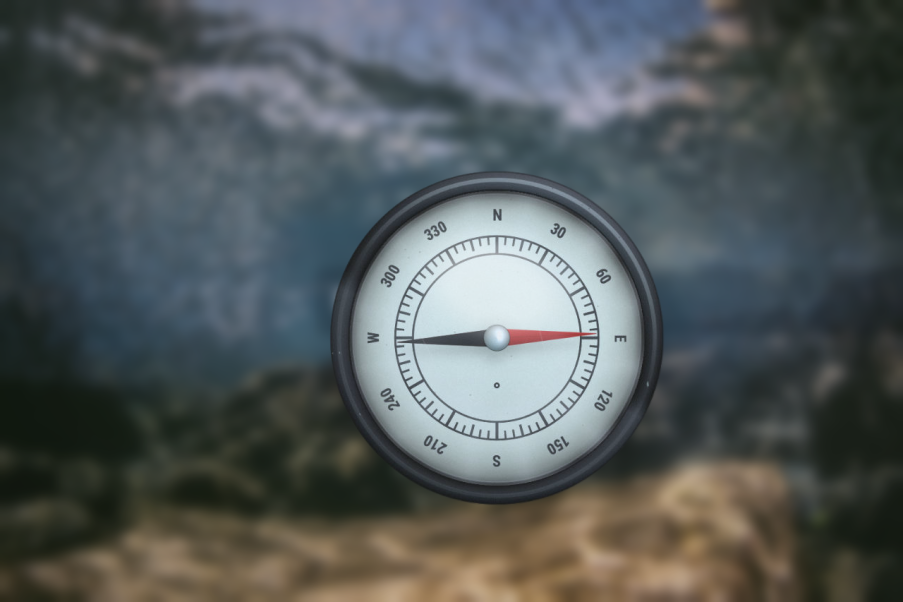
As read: **87.5** °
